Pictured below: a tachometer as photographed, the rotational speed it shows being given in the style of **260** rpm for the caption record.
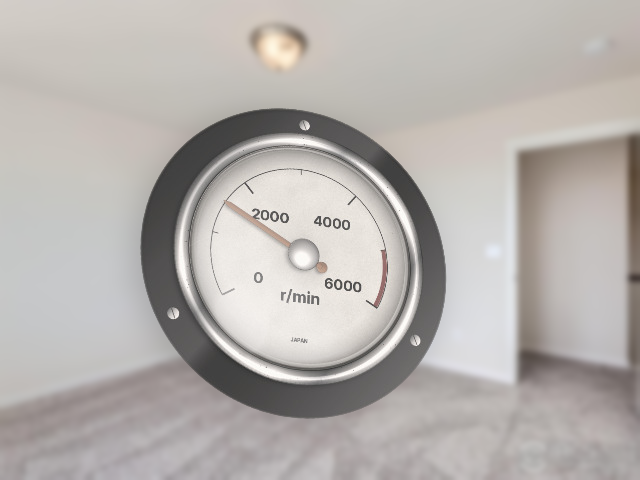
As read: **1500** rpm
